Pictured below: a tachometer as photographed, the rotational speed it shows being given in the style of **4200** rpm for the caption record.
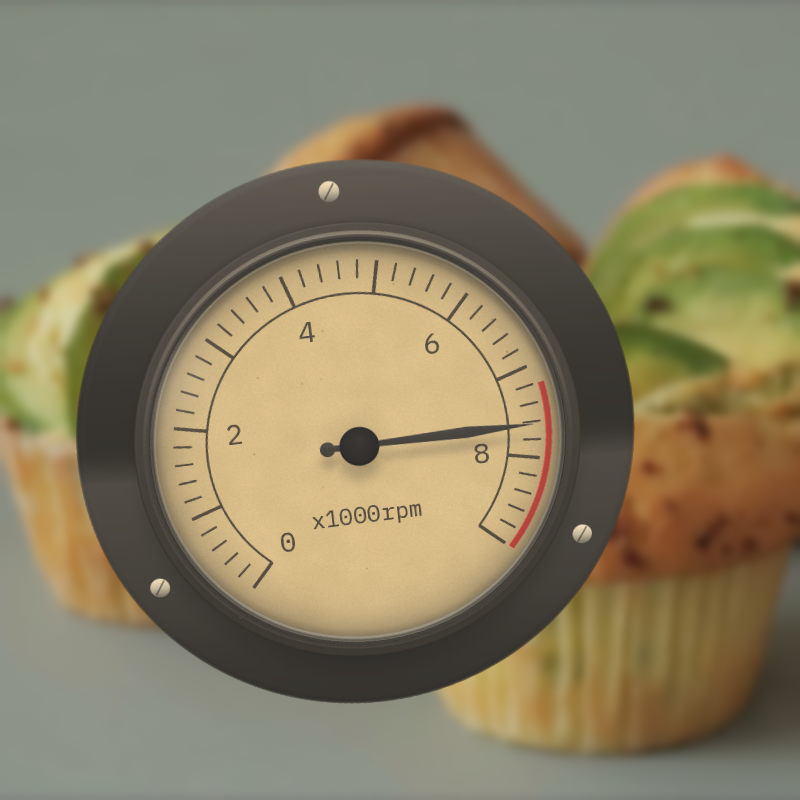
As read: **7600** rpm
